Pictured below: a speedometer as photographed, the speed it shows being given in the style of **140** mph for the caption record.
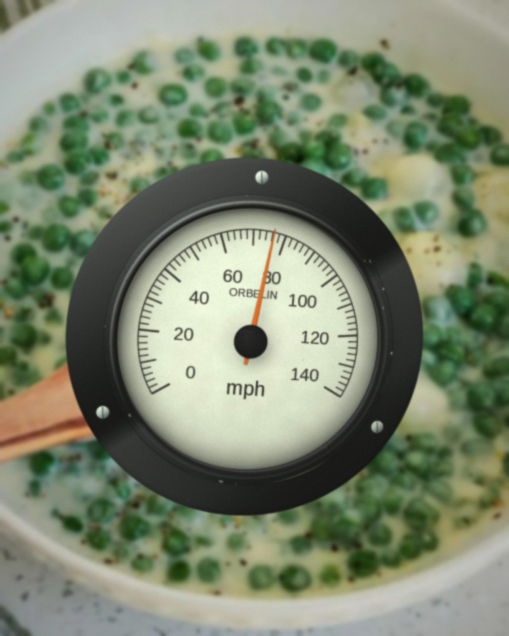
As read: **76** mph
